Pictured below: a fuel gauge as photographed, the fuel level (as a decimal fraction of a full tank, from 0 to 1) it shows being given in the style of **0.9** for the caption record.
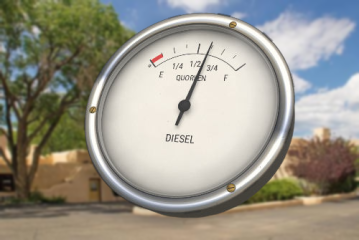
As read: **0.625**
